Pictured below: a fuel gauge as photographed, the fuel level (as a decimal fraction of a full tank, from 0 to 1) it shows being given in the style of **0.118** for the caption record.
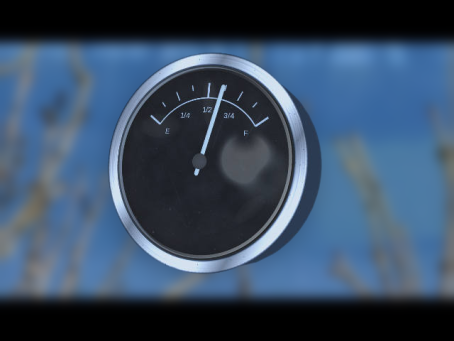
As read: **0.625**
